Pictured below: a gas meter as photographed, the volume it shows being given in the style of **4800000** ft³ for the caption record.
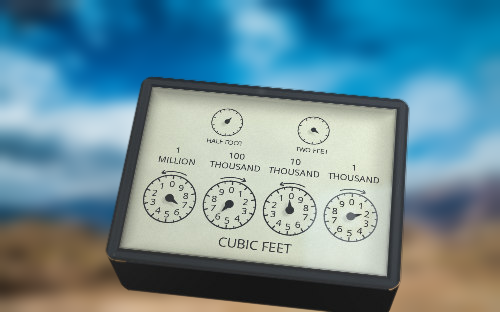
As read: **660200** ft³
